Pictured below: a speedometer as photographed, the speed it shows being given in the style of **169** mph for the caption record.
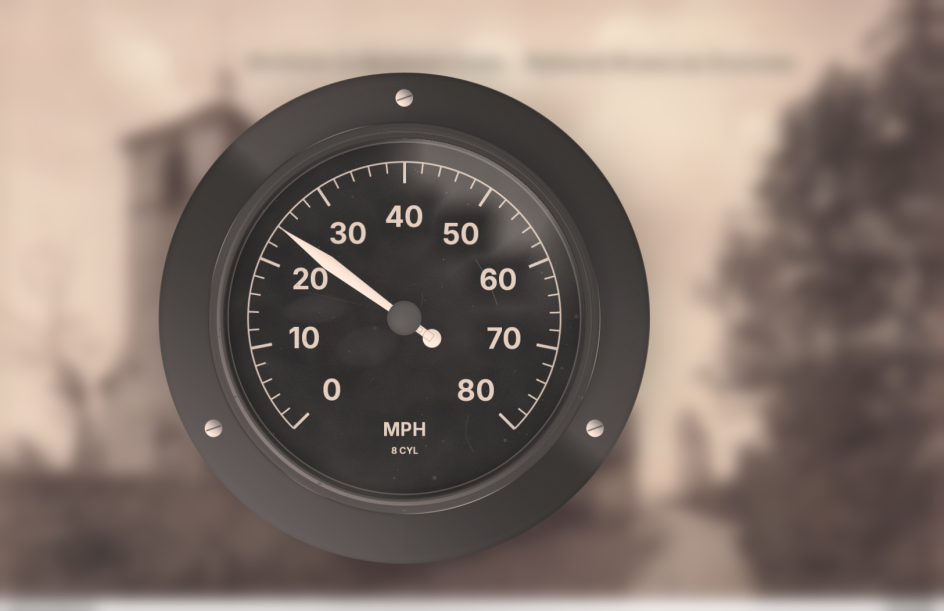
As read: **24** mph
